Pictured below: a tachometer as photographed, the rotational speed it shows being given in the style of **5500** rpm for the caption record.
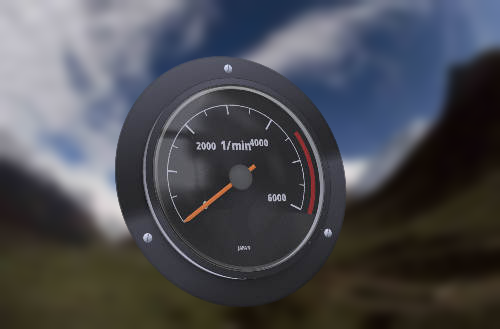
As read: **0** rpm
